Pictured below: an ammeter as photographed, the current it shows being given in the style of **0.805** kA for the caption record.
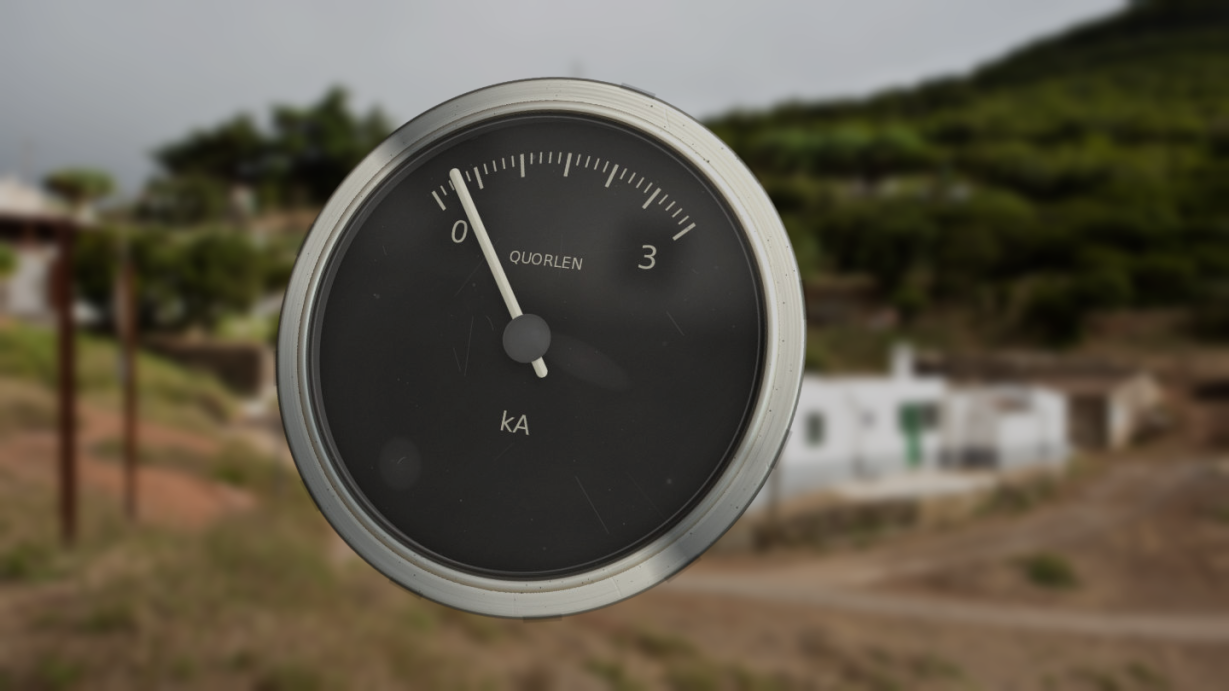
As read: **0.3** kA
